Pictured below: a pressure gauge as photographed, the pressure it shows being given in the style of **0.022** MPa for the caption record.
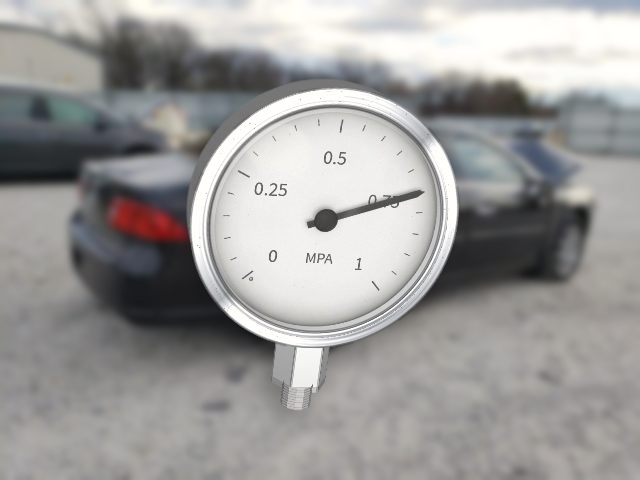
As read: **0.75** MPa
